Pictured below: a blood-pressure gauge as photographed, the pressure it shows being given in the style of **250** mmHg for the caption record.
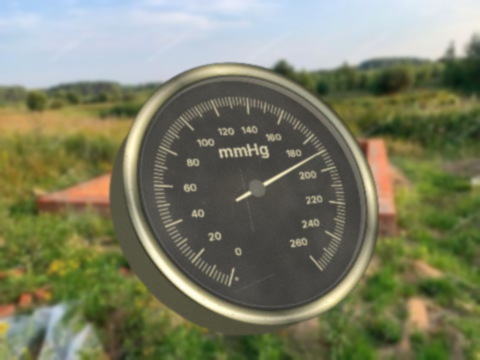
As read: **190** mmHg
